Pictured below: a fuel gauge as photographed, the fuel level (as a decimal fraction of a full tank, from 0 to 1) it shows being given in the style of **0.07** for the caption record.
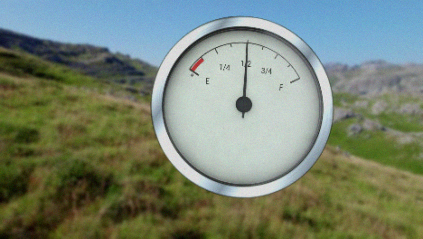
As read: **0.5**
